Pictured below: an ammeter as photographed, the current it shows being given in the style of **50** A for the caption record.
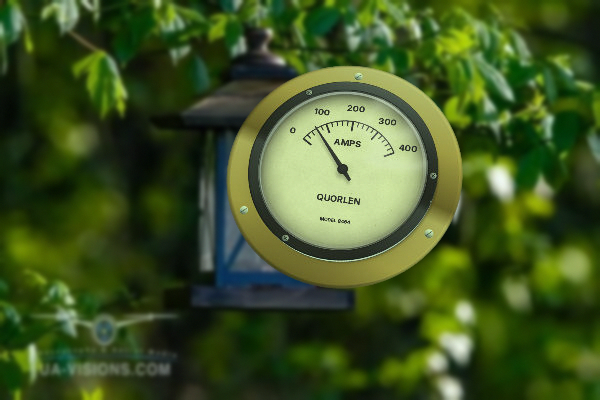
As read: **60** A
